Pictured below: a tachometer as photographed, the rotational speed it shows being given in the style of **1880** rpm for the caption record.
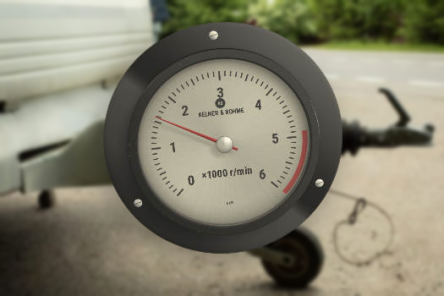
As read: **1600** rpm
